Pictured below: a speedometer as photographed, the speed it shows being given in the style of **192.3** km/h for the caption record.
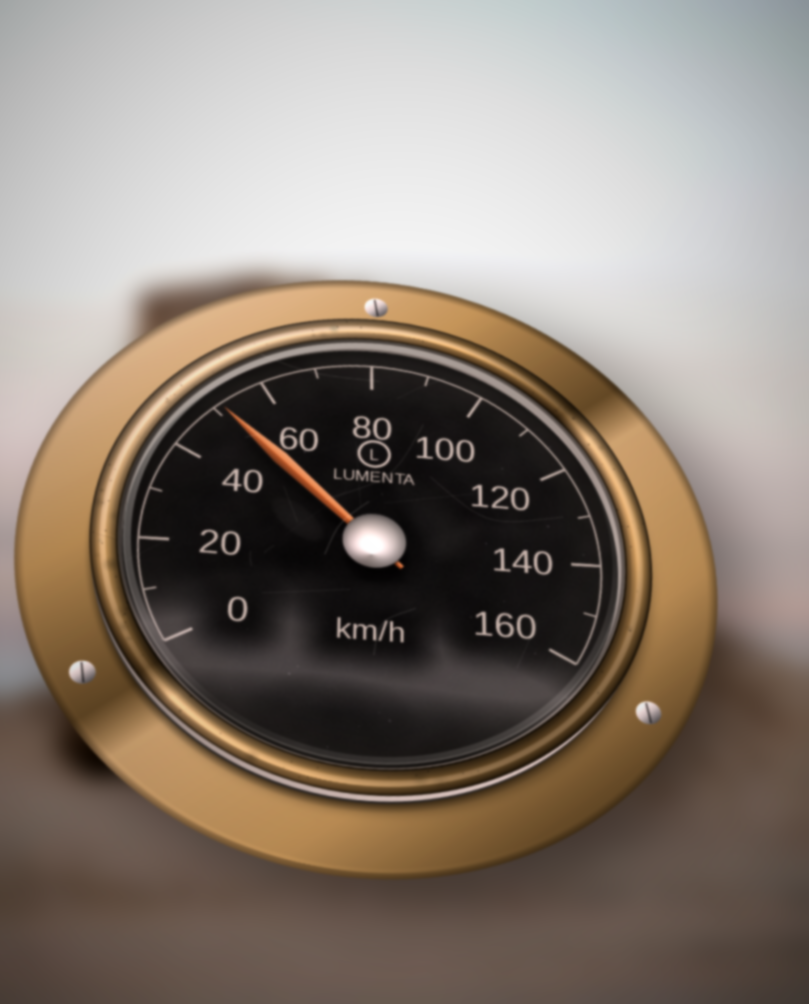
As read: **50** km/h
